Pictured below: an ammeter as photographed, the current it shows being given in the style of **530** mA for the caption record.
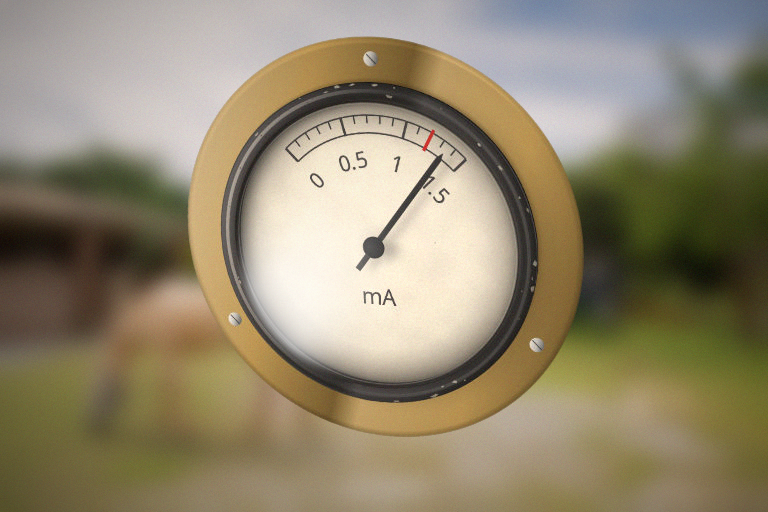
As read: **1.35** mA
